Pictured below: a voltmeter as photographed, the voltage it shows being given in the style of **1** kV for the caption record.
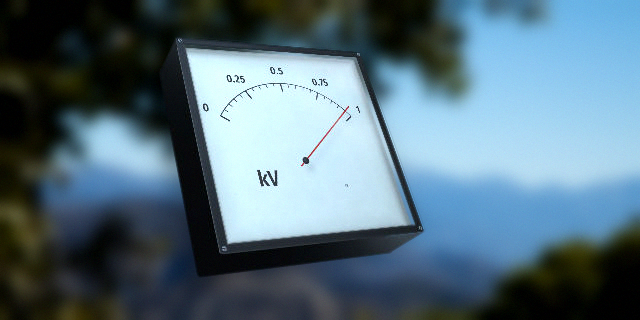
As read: **0.95** kV
